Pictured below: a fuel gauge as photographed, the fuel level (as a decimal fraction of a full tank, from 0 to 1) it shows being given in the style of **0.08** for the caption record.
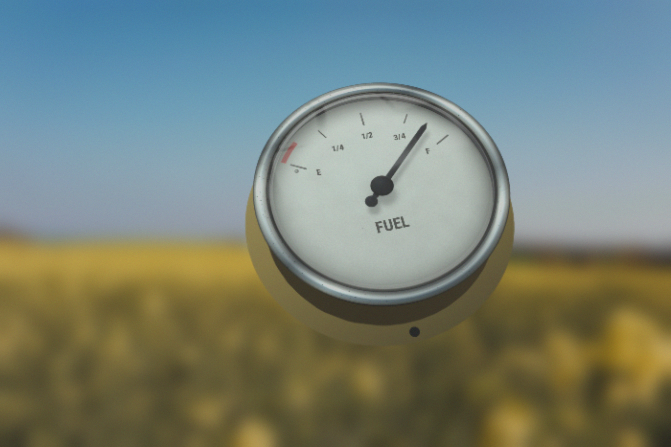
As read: **0.875**
